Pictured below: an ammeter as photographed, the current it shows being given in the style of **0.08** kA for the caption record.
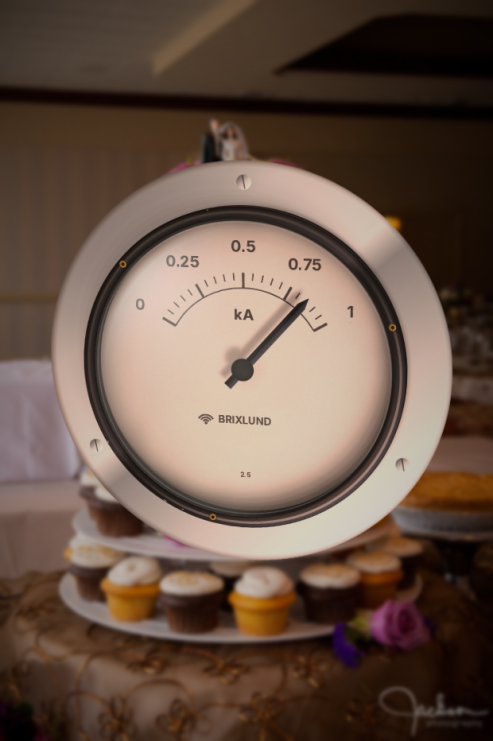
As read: **0.85** kA
